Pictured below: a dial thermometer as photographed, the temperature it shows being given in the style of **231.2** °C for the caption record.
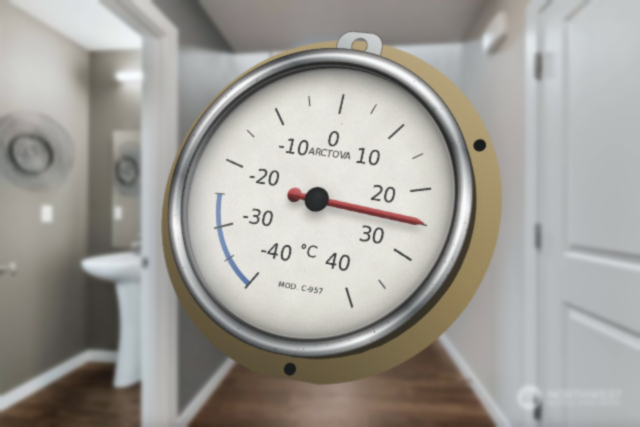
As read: **25** °C
